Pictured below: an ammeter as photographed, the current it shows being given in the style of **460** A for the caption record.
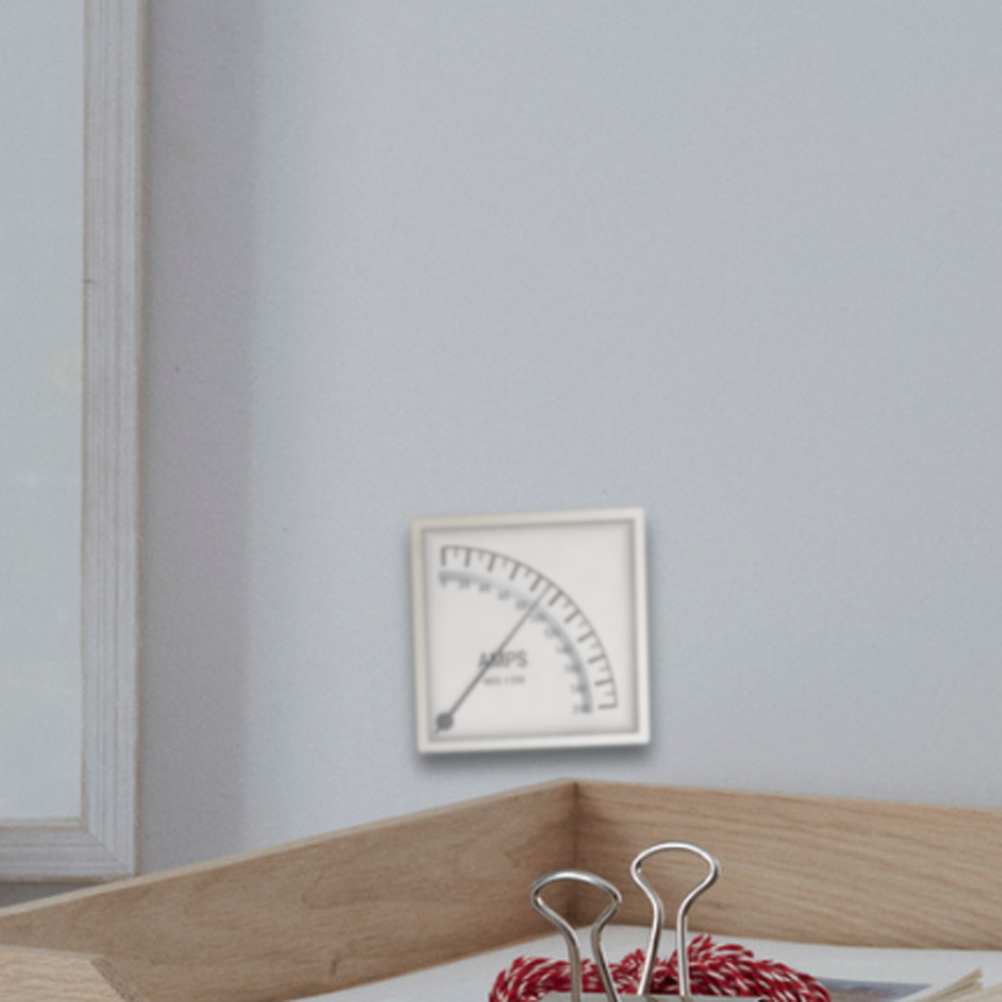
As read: **90** A
